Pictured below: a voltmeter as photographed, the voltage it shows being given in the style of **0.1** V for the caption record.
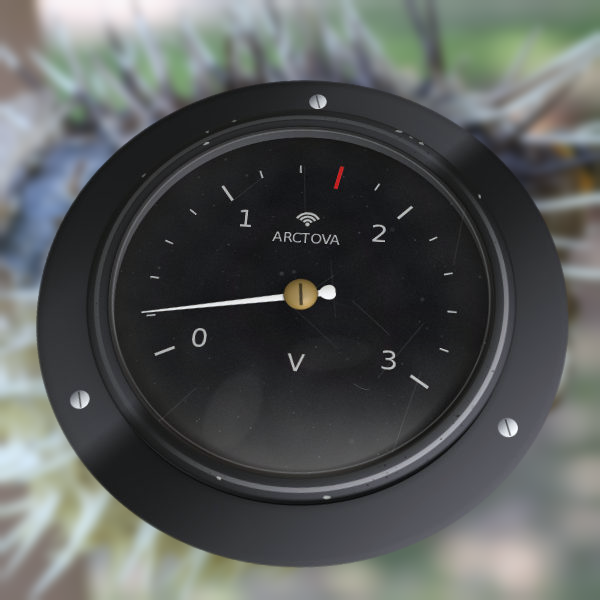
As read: **0.2** V
